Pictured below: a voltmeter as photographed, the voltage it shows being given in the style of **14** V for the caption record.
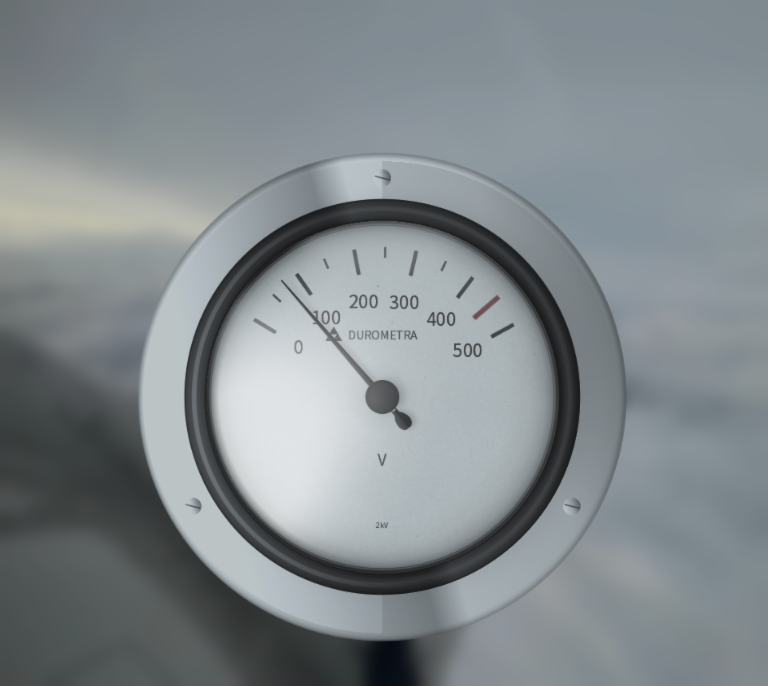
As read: **75** V
